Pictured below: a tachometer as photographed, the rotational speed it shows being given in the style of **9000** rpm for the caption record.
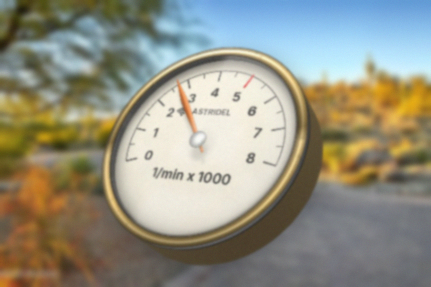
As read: **2750** rpm
